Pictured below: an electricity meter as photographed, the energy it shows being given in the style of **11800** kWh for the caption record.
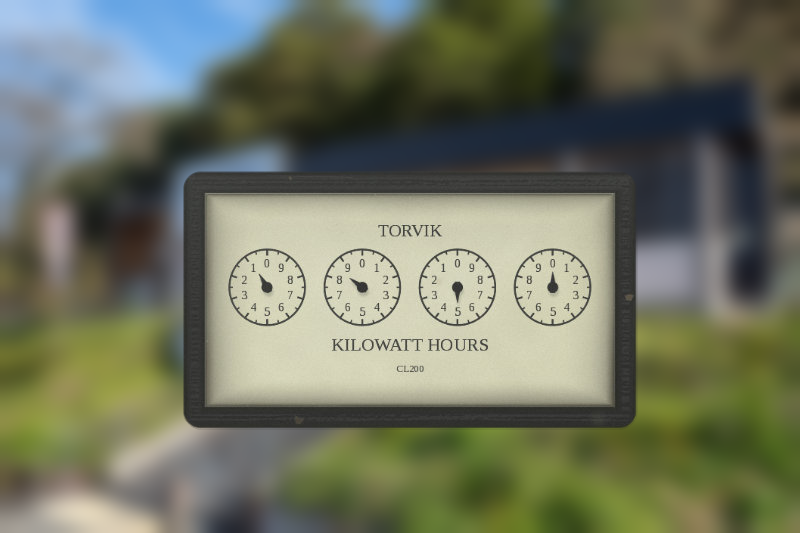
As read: **850** kWh
